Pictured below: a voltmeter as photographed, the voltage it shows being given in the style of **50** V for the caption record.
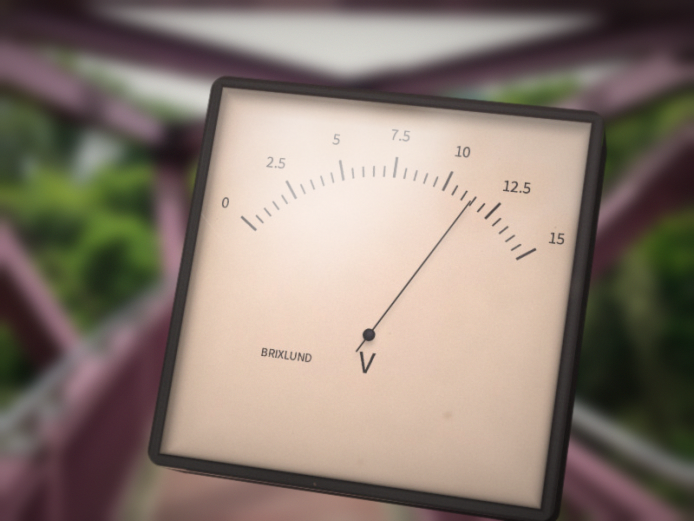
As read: **11.5** V
